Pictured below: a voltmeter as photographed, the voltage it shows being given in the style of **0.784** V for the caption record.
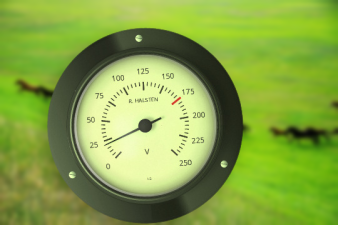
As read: **20** V
